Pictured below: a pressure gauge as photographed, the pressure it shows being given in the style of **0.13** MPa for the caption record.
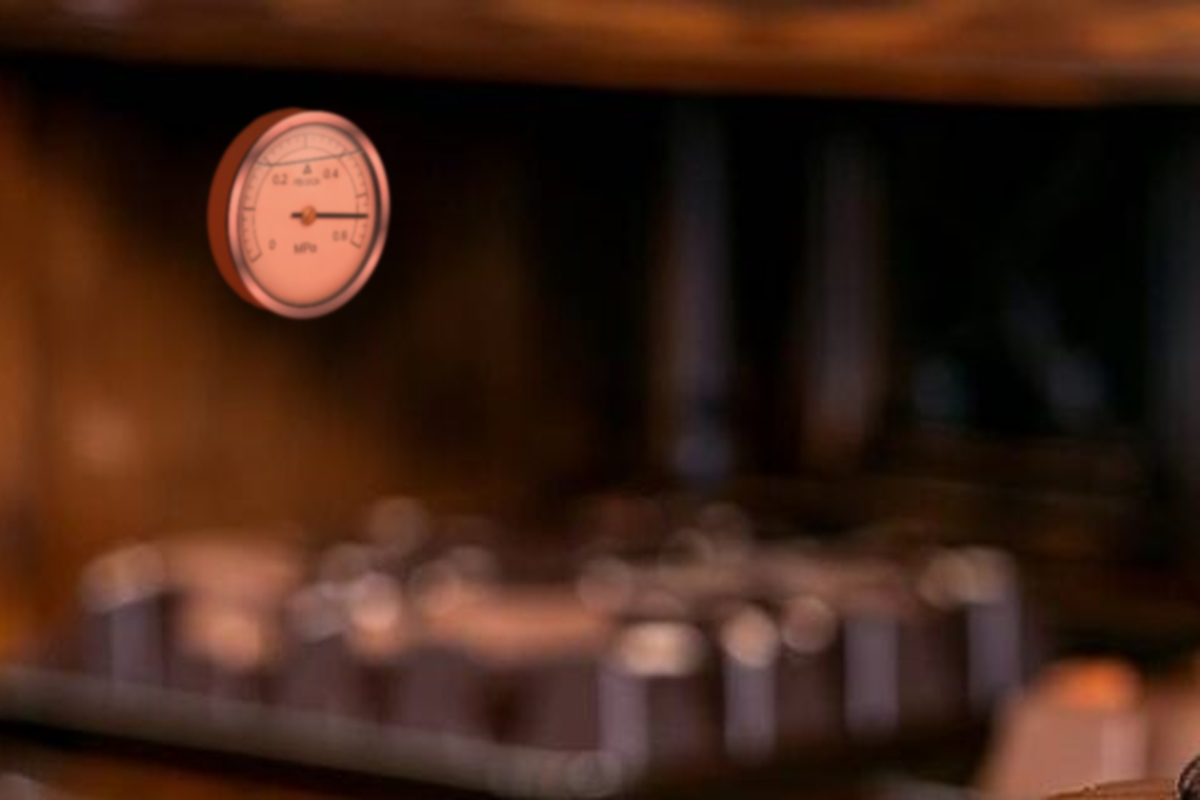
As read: **0.54** MPa
